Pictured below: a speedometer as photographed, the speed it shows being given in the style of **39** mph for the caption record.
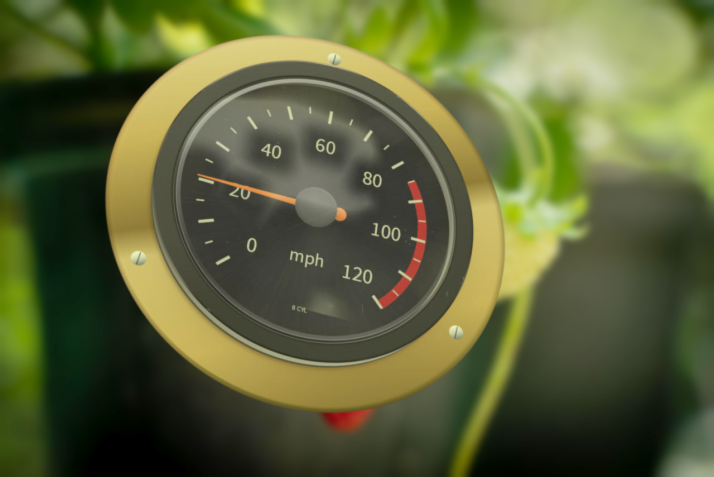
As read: **20** mph
